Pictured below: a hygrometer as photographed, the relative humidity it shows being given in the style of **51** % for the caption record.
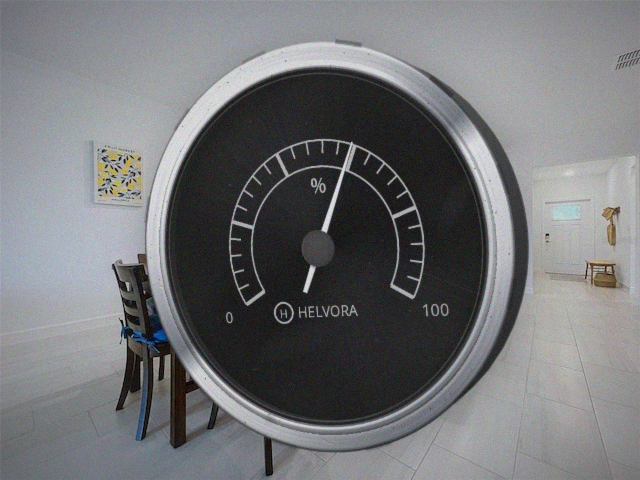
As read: **60** %
